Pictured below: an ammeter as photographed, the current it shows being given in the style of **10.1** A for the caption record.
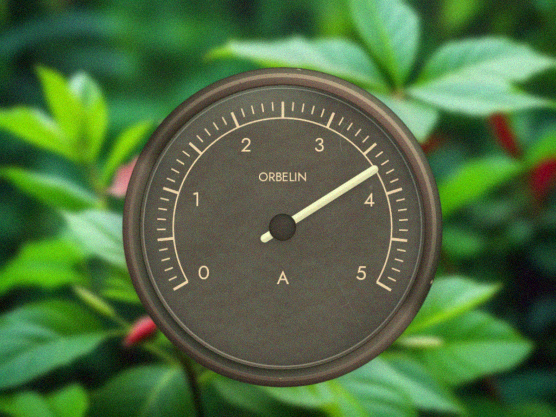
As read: **3.7** A
